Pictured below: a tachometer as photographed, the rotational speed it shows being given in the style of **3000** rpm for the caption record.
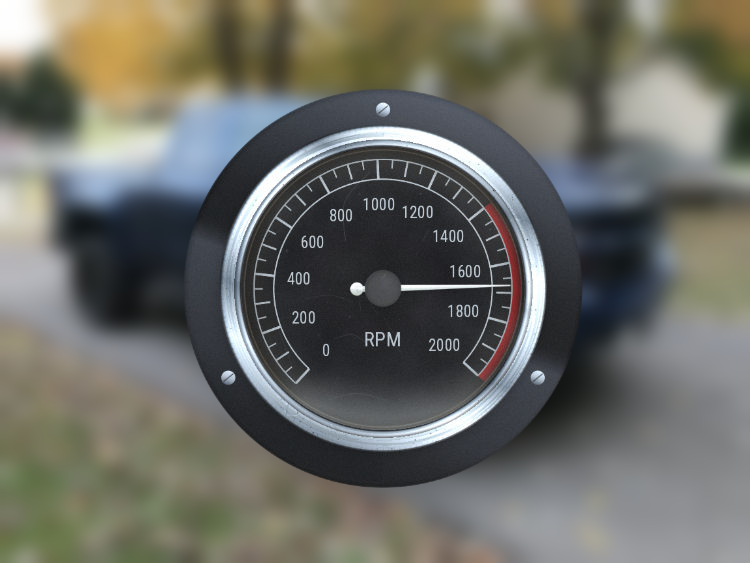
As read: **1675** rpm
